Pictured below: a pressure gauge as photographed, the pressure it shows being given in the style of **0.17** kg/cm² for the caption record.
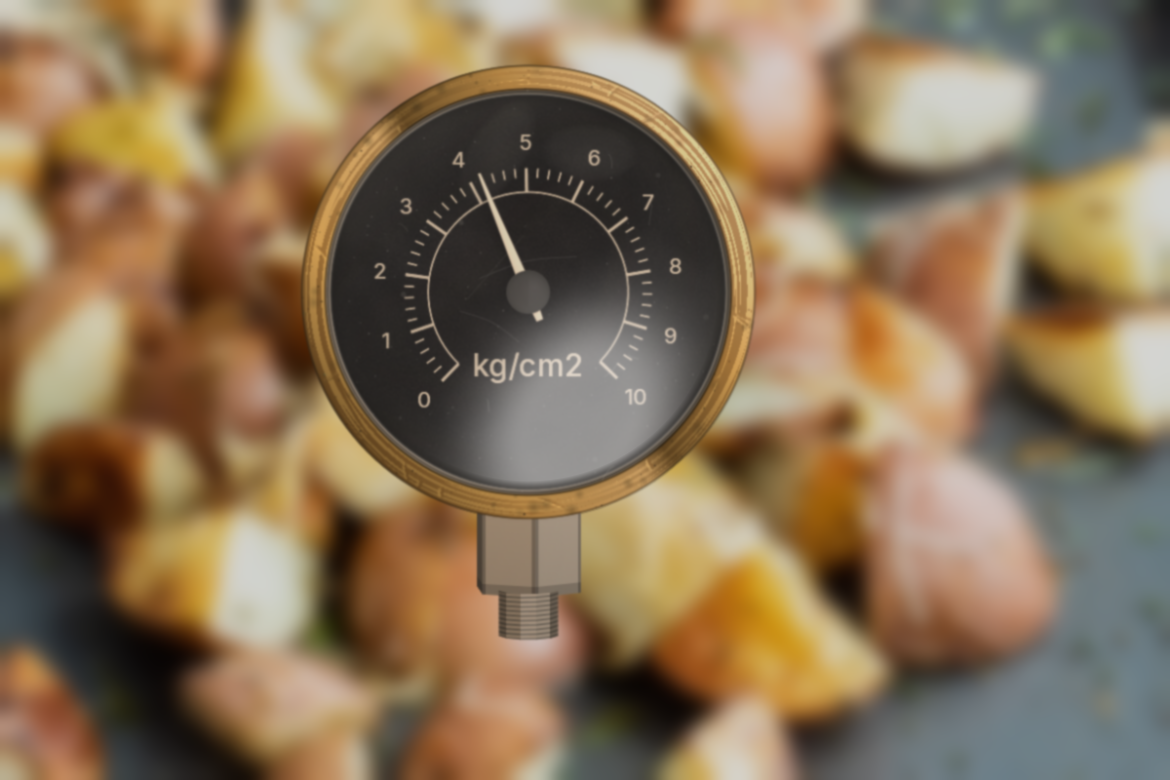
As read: **4.2** kg/cm²
